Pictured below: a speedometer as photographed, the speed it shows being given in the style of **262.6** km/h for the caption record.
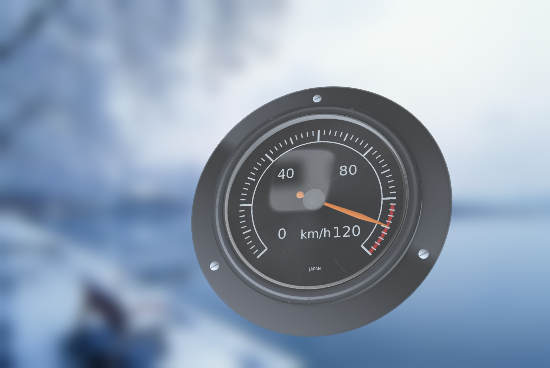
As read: **110** km/h
